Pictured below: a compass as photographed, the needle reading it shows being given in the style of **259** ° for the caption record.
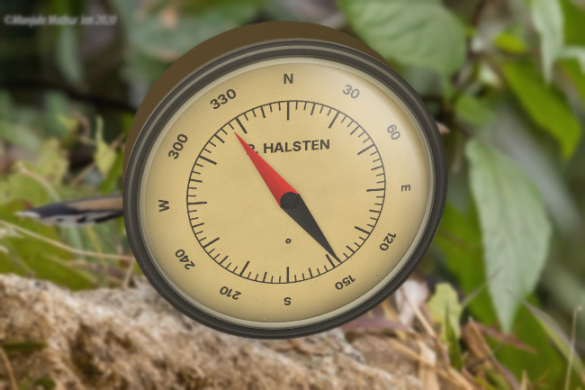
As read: **325** °
